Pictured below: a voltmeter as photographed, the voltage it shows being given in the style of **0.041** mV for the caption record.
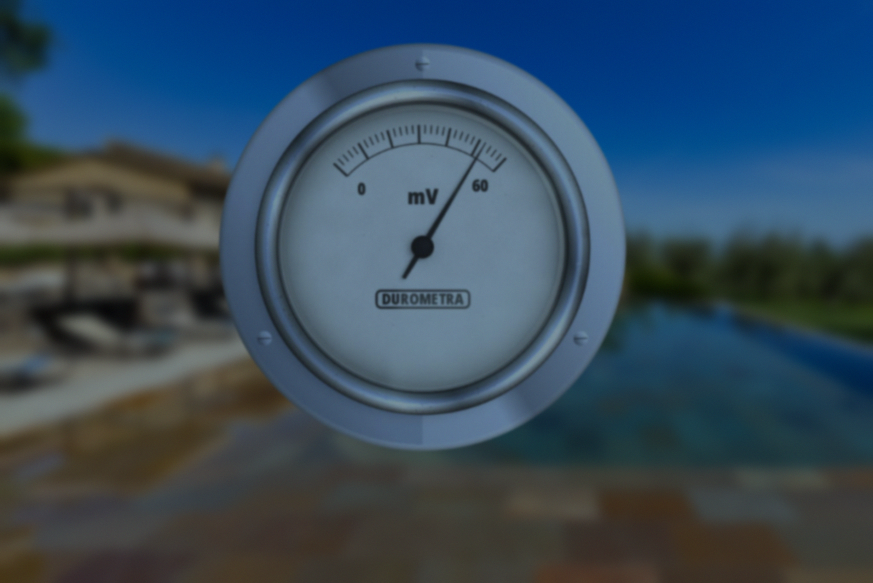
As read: **52** mV
